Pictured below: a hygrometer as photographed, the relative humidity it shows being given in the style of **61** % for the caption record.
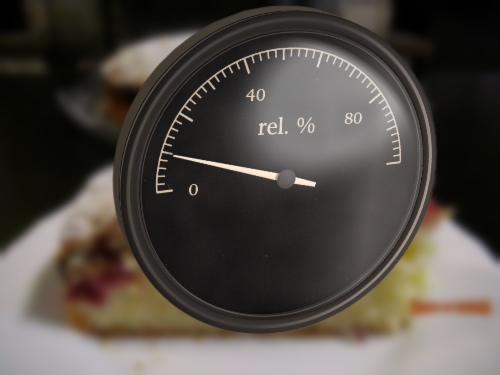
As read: **10** %
